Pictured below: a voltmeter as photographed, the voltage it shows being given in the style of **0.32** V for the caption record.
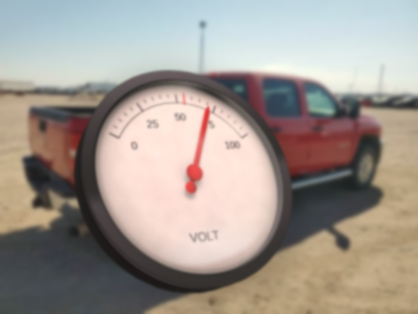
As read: **70** V
